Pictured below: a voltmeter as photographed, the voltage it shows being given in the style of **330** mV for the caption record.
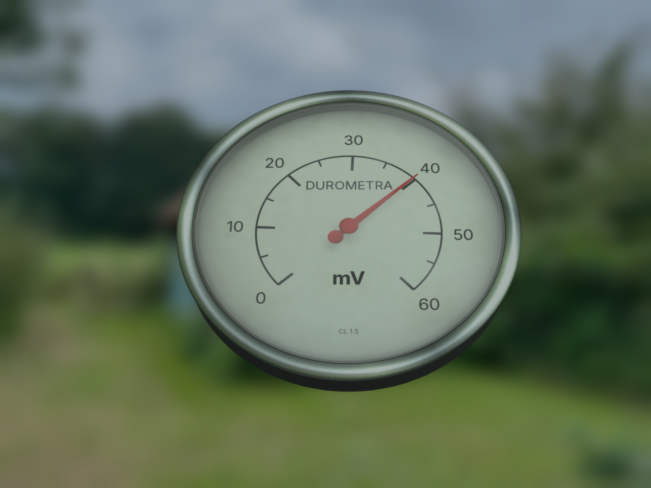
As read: **40** mV
